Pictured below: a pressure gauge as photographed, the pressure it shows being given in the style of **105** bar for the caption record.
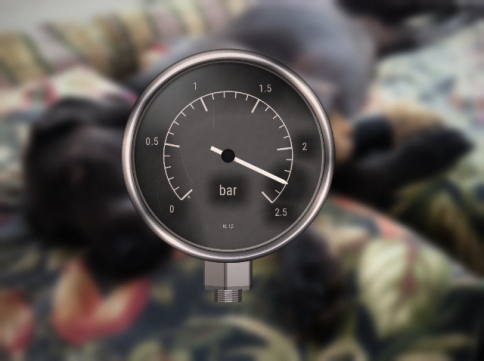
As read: **2.3** bar
